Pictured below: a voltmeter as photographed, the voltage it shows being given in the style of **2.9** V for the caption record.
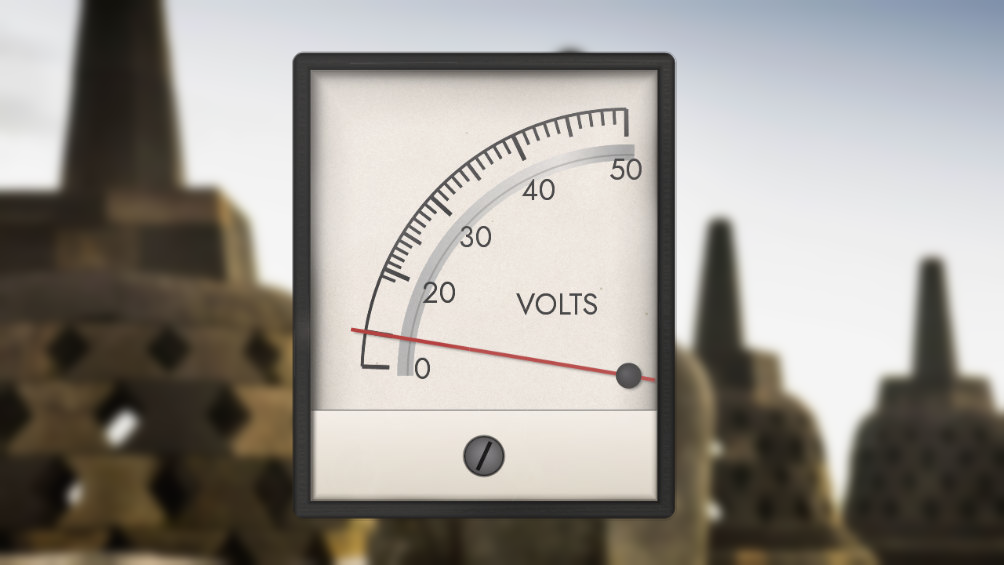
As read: **10** V
